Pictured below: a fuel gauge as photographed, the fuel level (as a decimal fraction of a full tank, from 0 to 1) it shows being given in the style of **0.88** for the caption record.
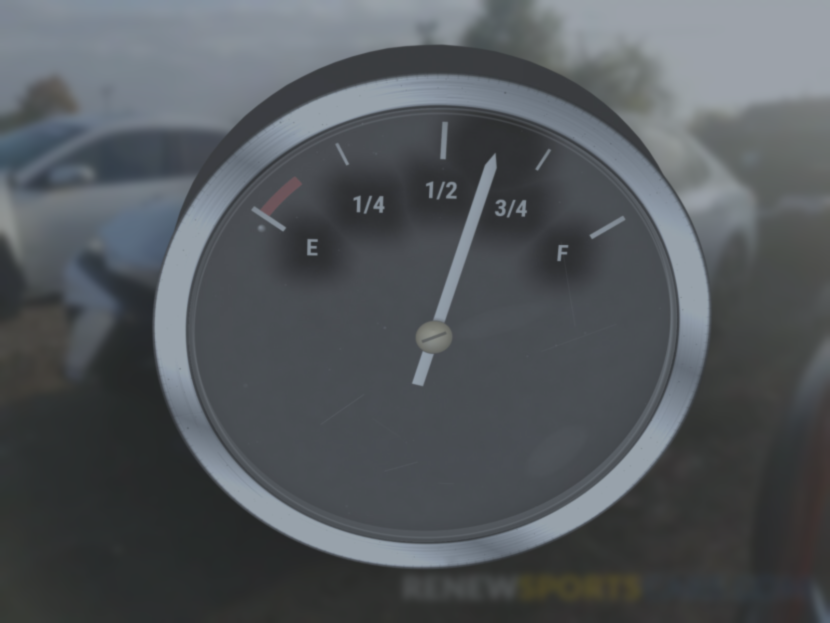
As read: **0.625**
